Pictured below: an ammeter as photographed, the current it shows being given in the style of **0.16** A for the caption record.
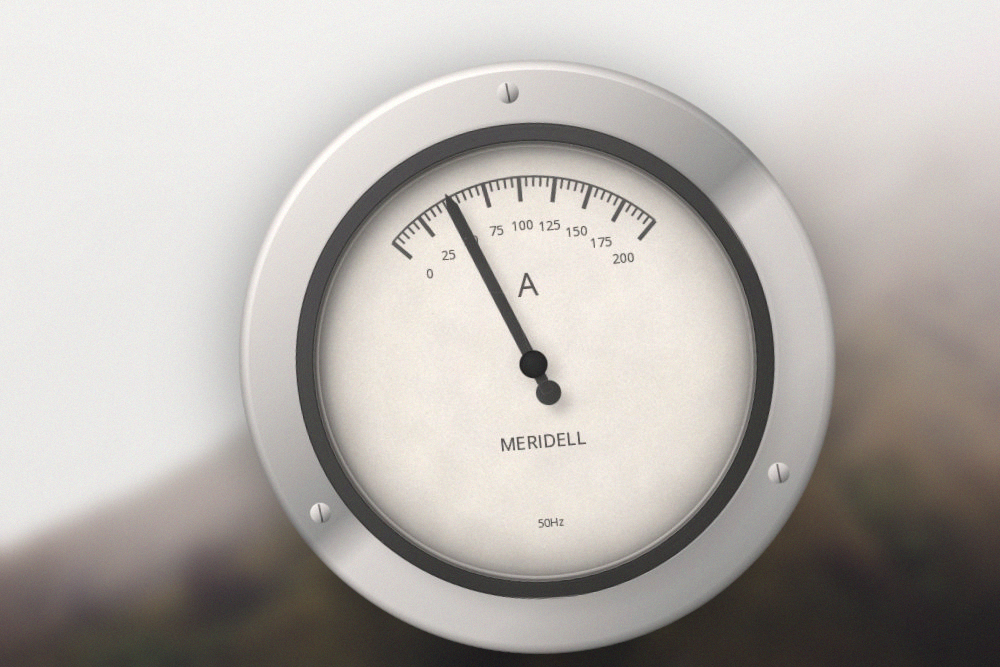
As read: **50** A
